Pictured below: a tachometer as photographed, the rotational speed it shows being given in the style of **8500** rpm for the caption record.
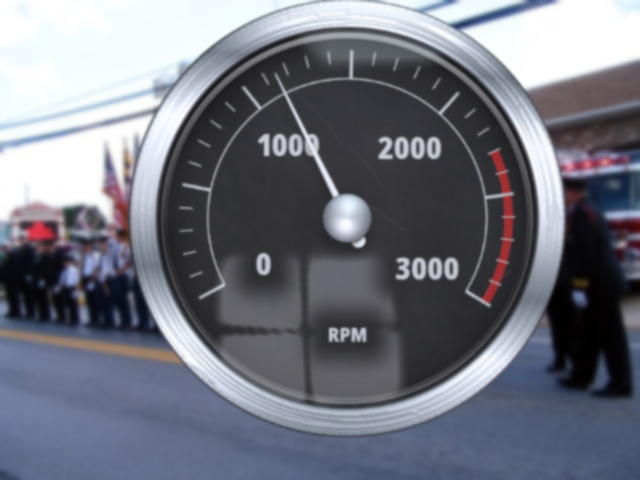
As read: **1150** rpm
